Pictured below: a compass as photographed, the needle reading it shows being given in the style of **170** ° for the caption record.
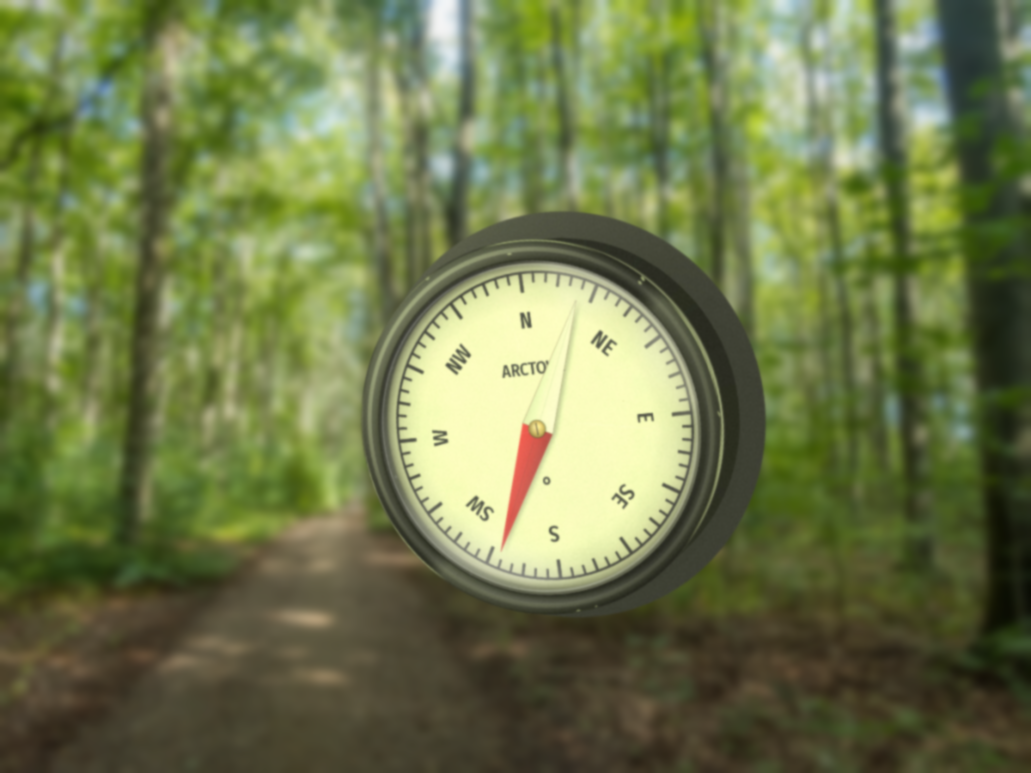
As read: **205** °
